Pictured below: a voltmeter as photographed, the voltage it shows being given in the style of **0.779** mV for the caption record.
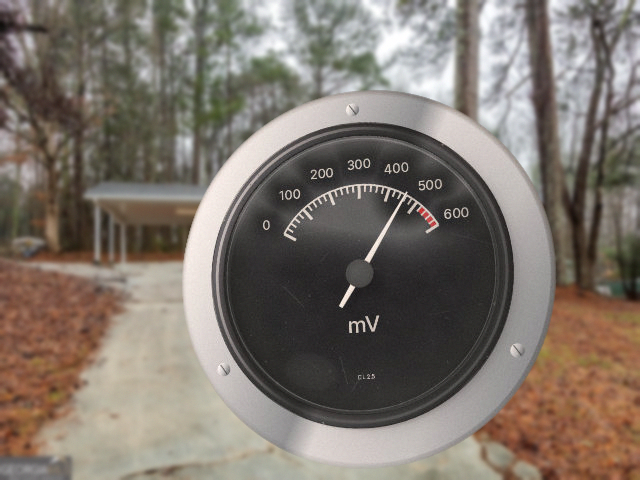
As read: **460** mV
